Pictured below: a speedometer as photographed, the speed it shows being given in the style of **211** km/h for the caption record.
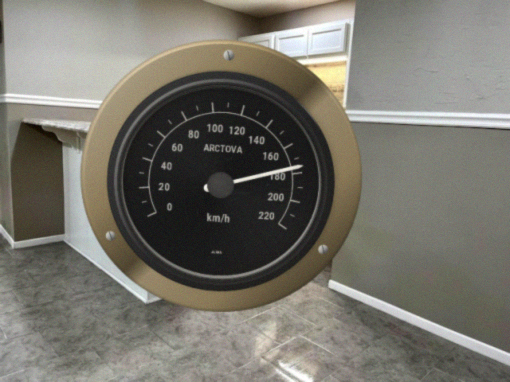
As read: **175** km/h
